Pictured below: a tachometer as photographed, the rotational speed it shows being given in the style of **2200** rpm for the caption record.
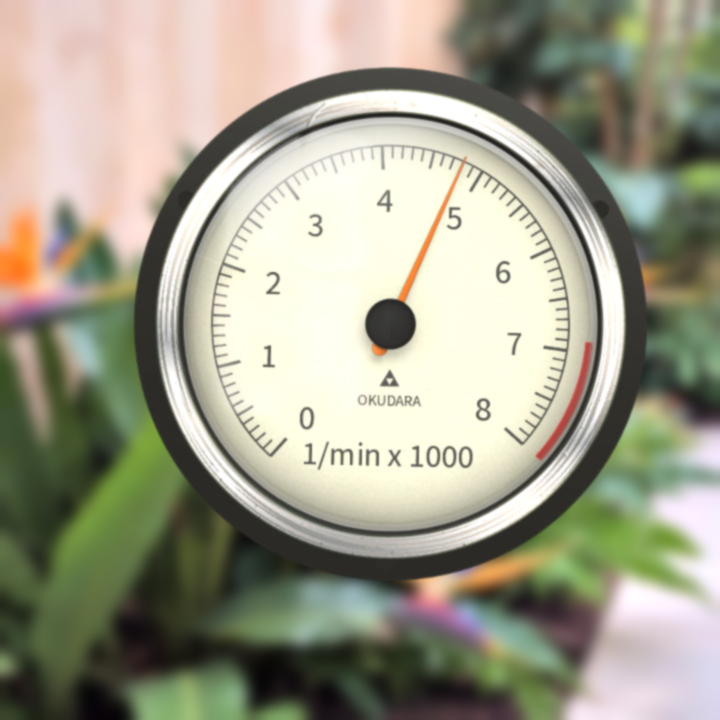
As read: **4800** rpm
